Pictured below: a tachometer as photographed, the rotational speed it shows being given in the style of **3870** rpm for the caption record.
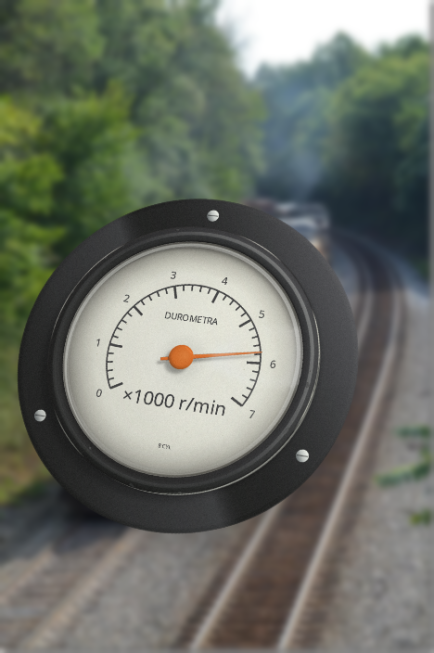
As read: **5800** rpm
